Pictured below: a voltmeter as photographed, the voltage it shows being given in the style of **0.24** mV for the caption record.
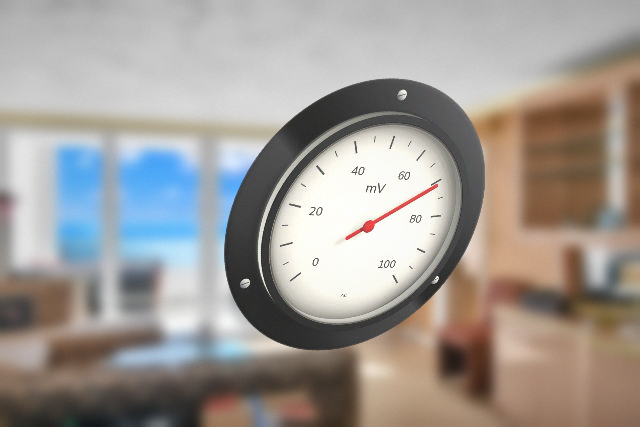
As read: **70** mV
